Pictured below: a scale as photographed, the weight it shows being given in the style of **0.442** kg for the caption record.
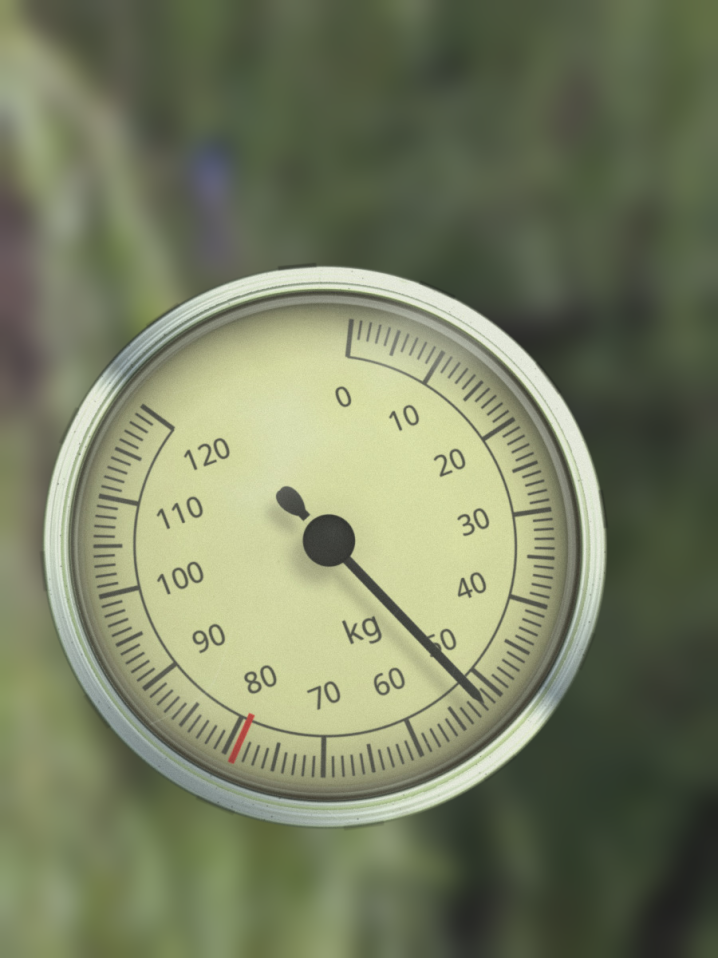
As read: **52** kg
